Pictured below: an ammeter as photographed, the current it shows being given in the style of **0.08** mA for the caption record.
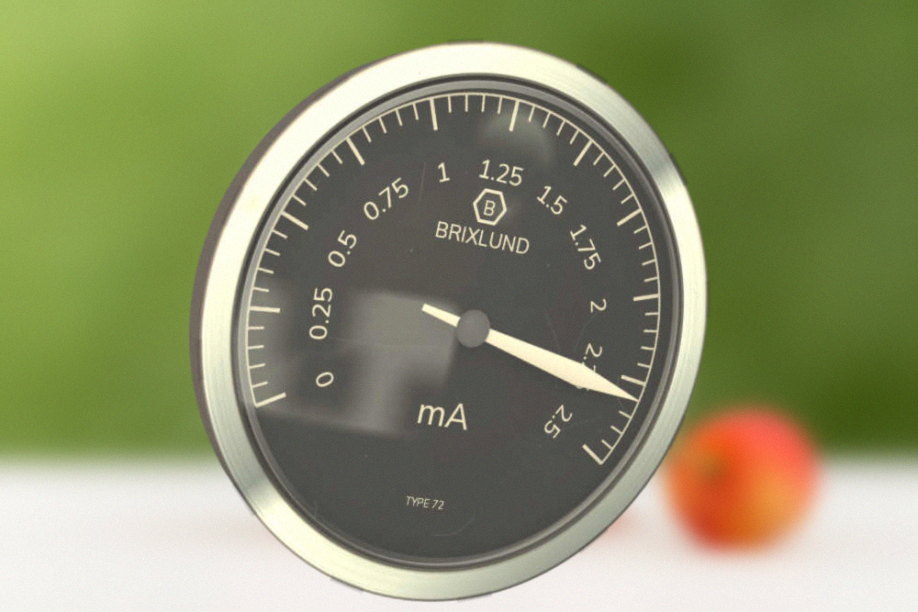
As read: **2.3** mA
